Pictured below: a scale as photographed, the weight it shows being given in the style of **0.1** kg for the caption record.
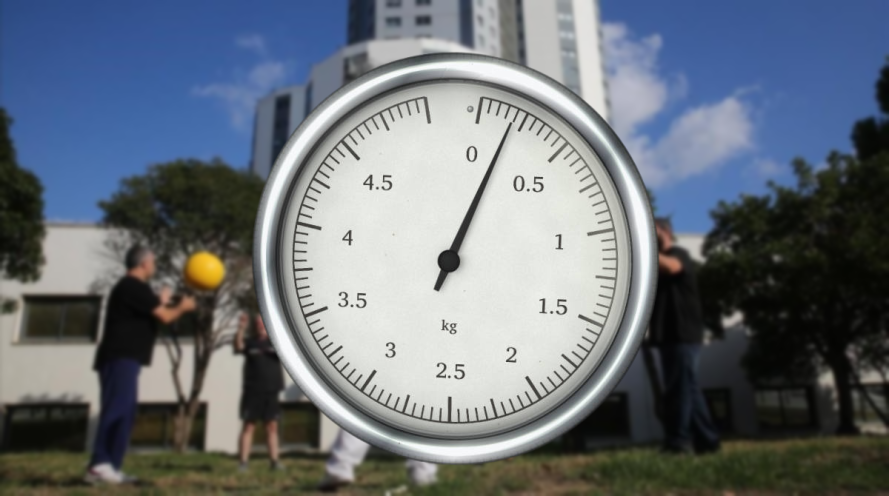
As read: **0.2** kg
